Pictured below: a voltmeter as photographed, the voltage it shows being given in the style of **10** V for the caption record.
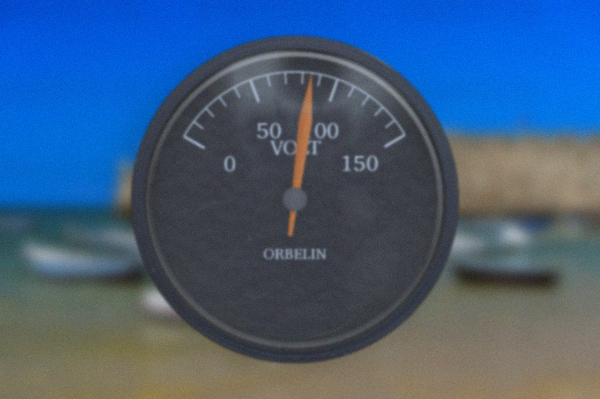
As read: **85** V
